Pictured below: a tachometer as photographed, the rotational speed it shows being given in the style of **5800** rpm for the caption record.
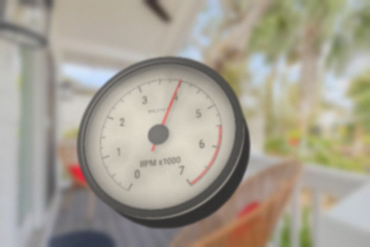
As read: **4000** rpm
